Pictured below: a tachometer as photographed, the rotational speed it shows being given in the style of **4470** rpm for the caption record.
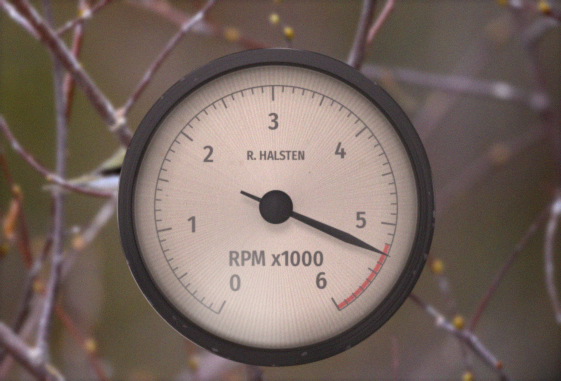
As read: **5300** rpm
